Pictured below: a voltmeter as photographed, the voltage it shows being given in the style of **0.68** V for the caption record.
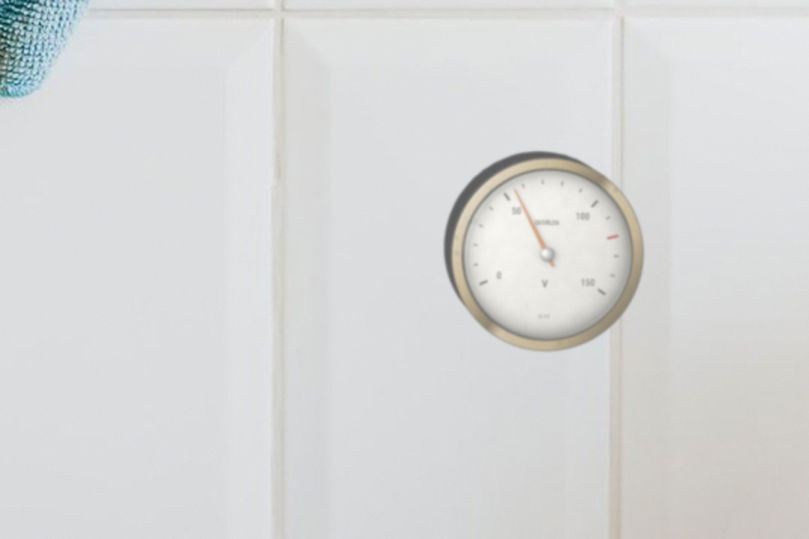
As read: **55** V
